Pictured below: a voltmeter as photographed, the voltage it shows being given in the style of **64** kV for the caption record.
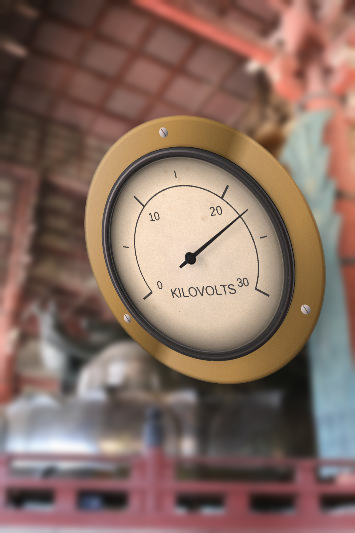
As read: **22.5** kV
